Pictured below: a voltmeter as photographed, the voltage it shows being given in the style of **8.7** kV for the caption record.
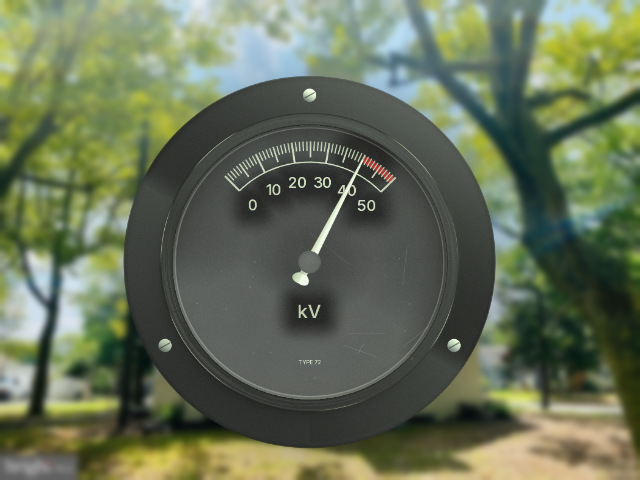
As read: **40** kV
